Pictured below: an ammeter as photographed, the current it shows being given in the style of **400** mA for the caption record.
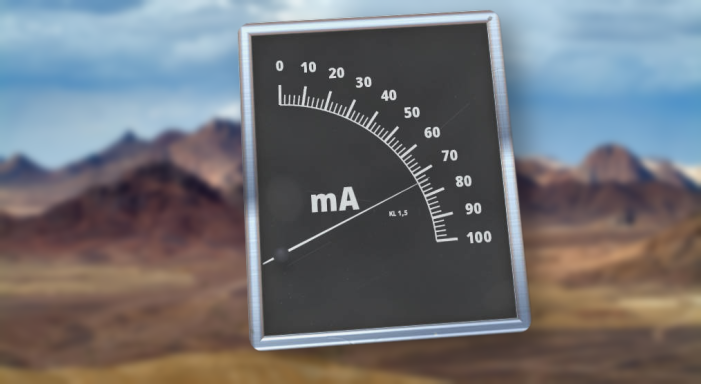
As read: **74** mA
